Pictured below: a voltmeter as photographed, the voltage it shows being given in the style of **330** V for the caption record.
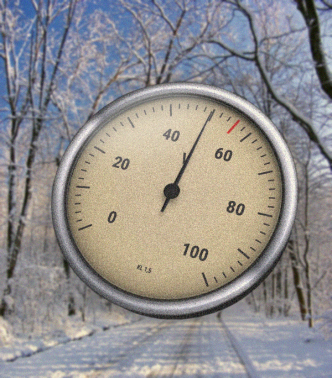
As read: **50** V
